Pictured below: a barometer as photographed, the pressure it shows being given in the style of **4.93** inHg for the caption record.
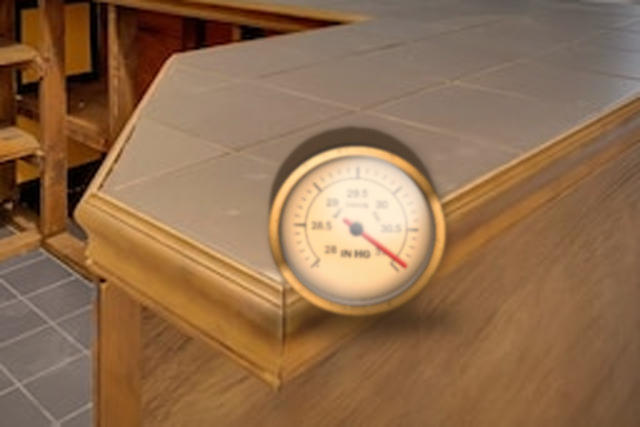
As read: **30.9** inHg
